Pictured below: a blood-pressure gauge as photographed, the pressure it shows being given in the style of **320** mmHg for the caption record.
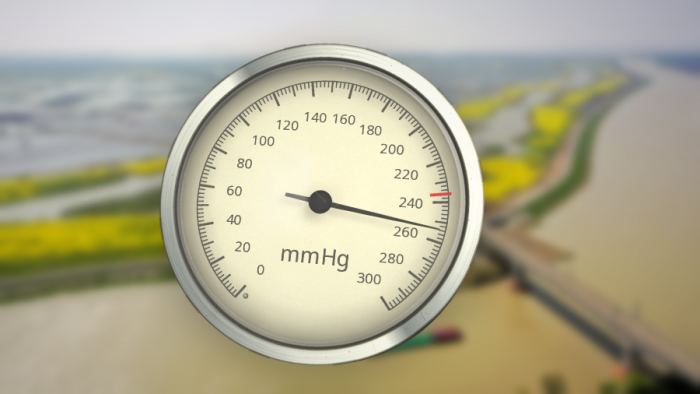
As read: **254** mmHg
